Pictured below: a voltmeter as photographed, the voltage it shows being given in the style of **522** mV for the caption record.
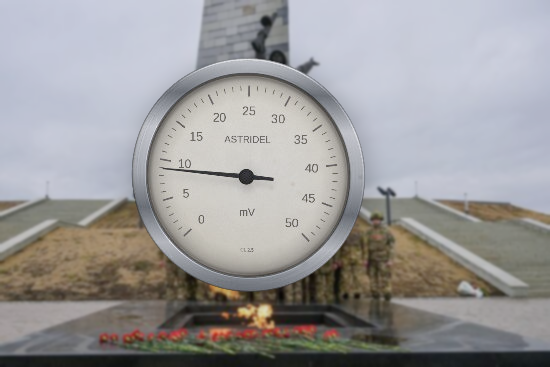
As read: **9** mV
